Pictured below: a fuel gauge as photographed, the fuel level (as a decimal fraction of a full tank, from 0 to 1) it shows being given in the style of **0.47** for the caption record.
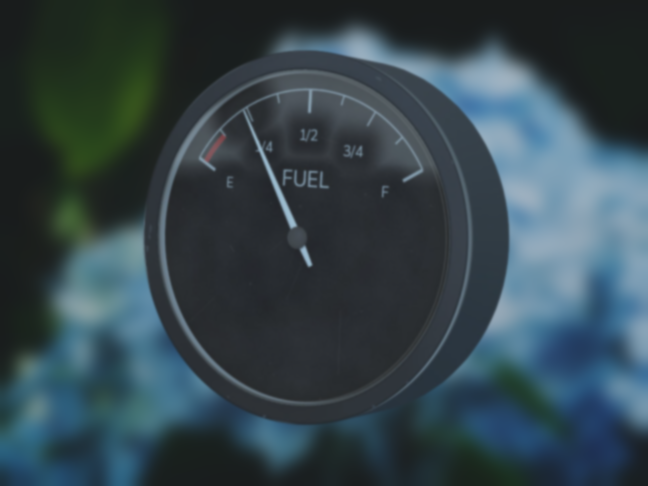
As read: **0.25**
